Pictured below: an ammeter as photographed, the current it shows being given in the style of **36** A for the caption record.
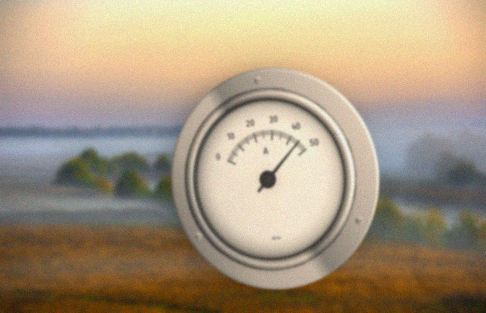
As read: **45** A
